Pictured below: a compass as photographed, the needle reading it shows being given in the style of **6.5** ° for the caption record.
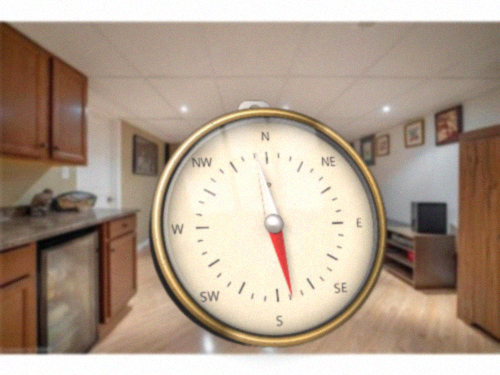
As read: **170** °
